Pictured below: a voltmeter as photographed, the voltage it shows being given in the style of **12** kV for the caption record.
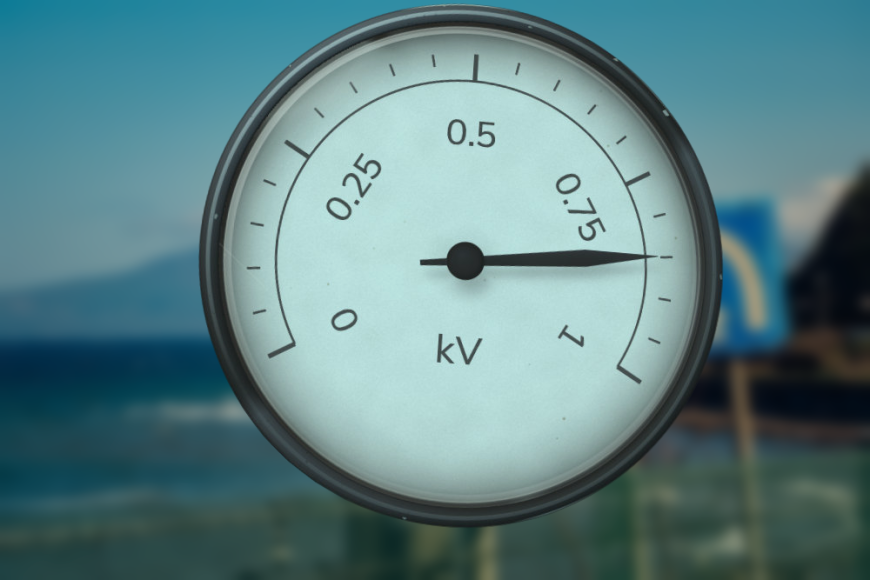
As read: **0.85** kV
